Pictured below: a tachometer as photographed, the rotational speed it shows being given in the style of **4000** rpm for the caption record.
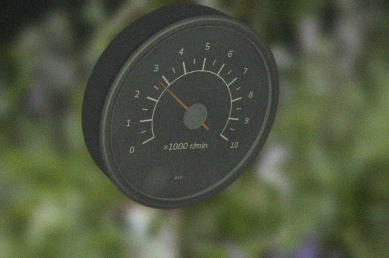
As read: **2750** rpm
